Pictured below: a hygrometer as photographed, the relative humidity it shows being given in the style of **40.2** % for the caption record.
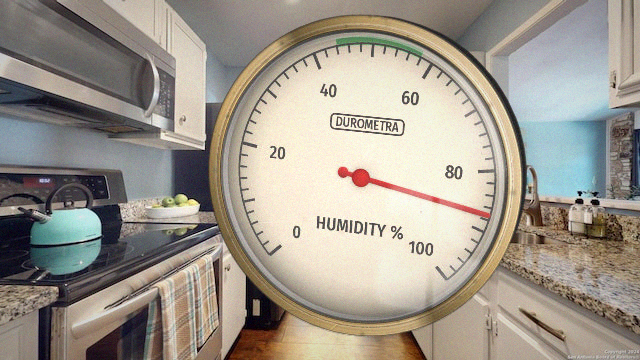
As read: **87** %
